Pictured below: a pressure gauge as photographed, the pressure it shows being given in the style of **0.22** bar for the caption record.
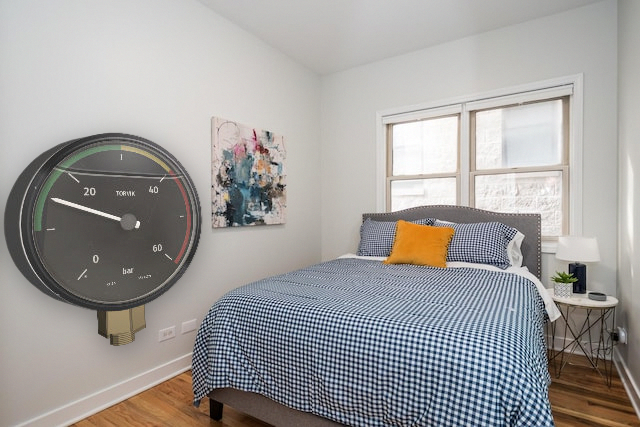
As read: **15** bar
